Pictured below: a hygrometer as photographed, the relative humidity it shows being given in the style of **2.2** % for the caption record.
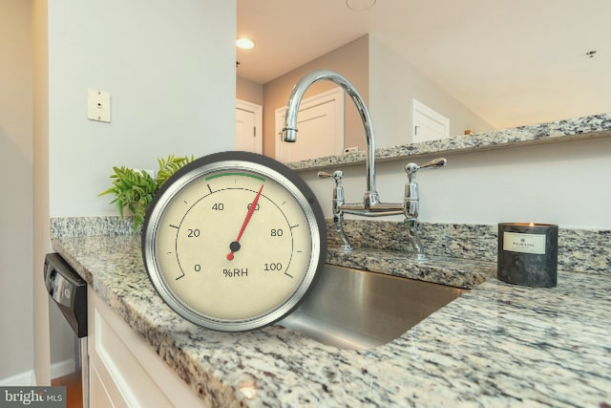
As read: **60** %
